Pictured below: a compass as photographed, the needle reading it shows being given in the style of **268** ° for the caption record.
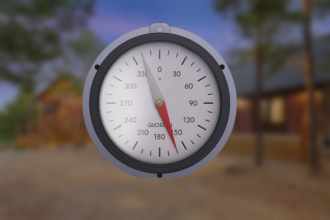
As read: **160** °
